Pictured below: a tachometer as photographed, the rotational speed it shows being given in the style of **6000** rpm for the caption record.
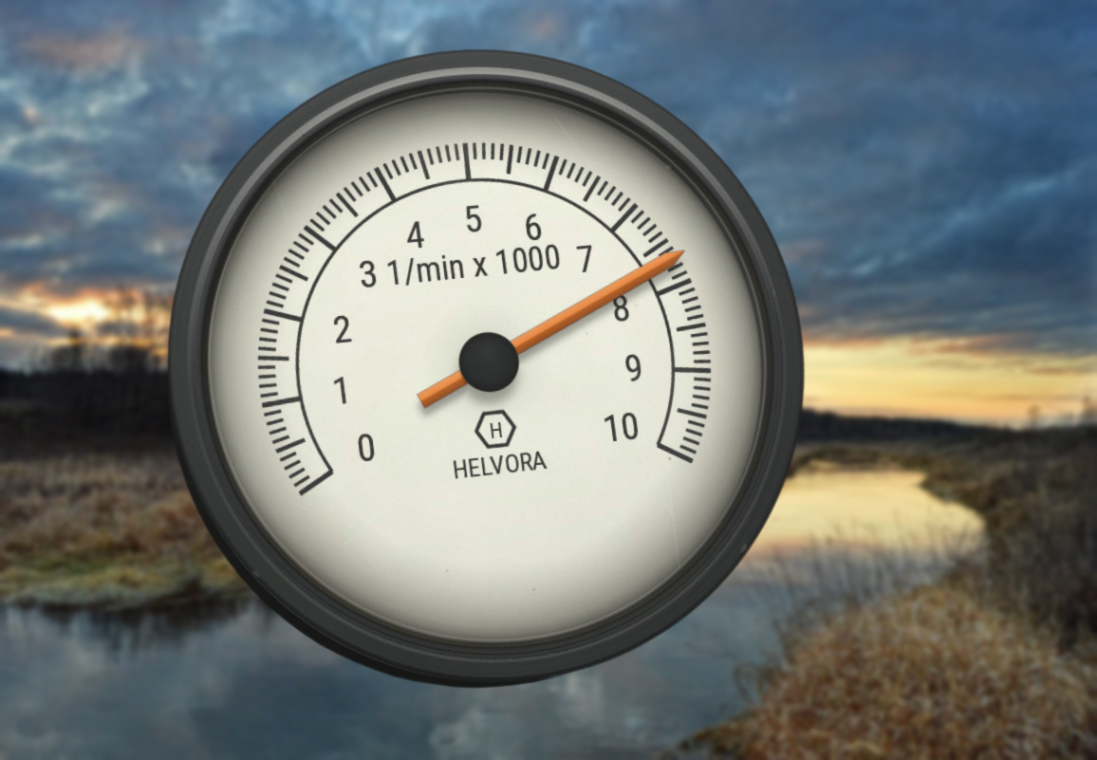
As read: **7700** rpm
